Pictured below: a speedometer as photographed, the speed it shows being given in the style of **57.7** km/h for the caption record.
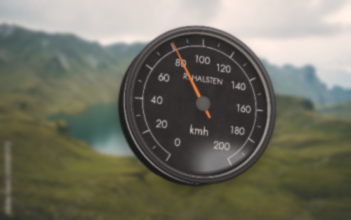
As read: **80** km/h
